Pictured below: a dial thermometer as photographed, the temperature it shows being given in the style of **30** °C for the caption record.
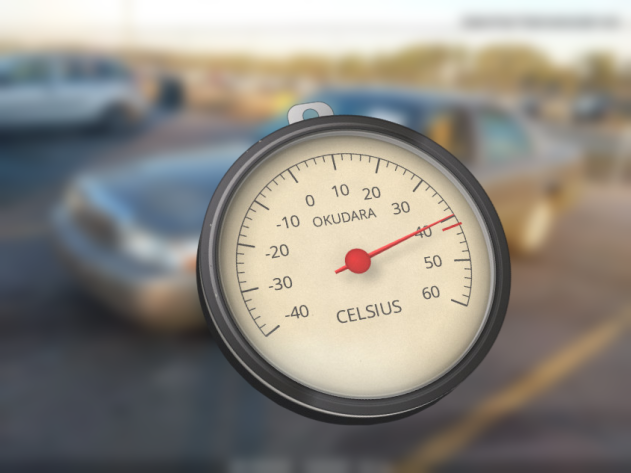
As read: **40** °C
